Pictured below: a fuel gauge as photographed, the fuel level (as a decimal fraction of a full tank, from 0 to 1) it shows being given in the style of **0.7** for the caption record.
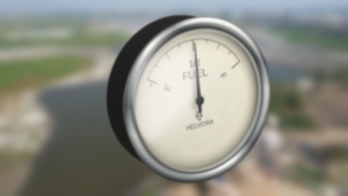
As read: **0.5**
